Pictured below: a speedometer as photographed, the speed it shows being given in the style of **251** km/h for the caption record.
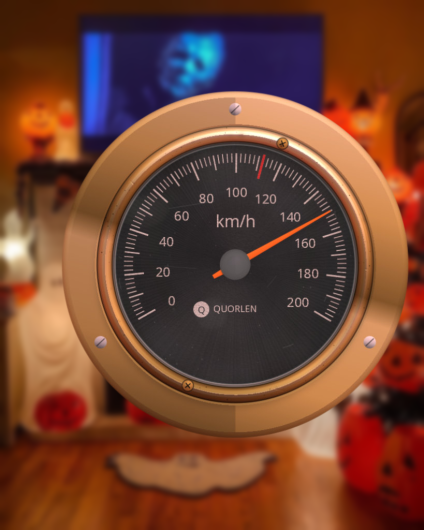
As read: **150** km/h
